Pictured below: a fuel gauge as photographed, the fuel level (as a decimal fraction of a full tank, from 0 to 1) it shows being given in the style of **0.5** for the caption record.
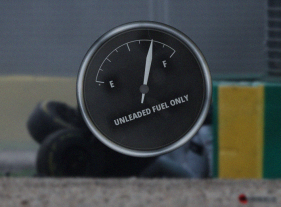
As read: **0.75**
